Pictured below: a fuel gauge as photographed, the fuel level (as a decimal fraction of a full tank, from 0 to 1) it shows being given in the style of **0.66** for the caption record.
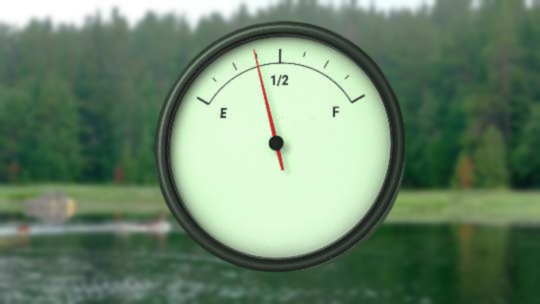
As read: **0.375**
